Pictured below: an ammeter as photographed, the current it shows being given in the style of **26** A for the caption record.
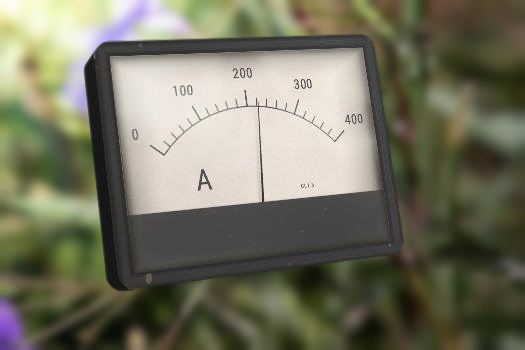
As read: **220** A
